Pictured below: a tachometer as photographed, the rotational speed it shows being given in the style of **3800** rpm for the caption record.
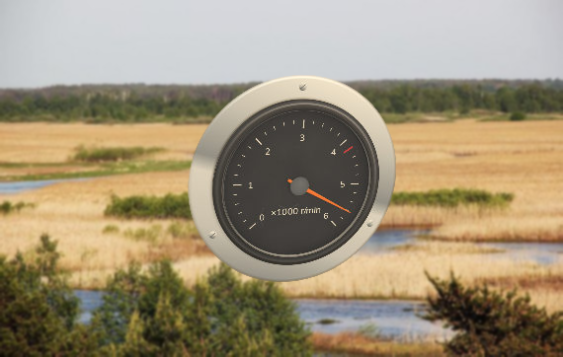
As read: **5600** rpm
